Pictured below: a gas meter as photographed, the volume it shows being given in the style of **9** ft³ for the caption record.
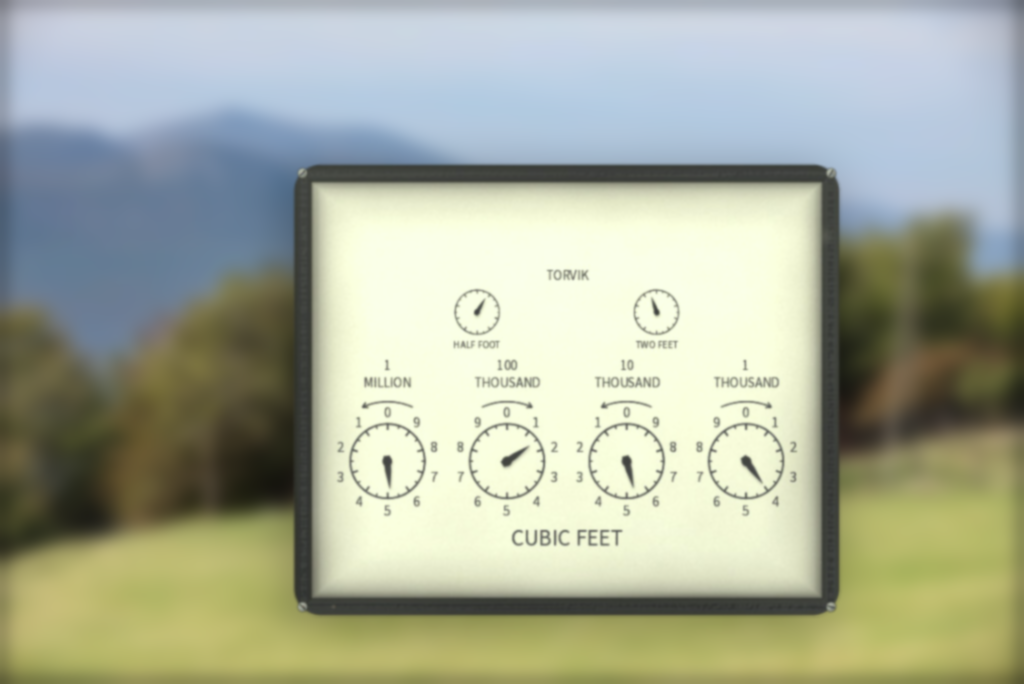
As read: **515400** ft³
